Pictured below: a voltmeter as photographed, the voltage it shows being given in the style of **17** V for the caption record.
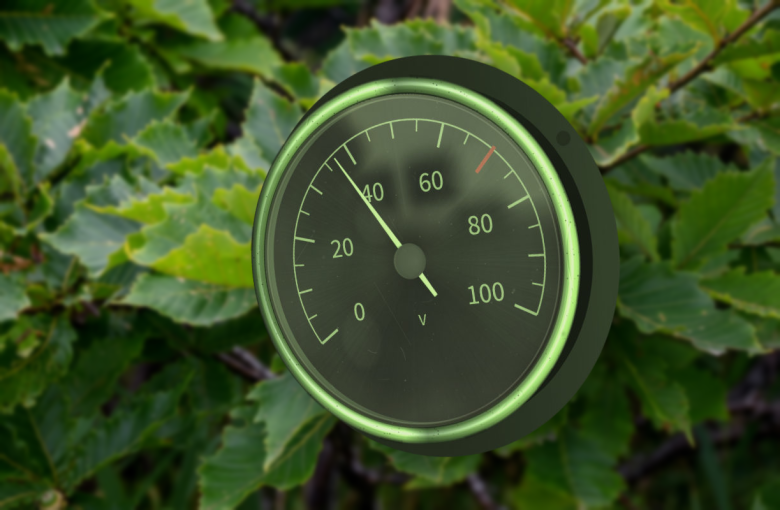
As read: **37.5** V
